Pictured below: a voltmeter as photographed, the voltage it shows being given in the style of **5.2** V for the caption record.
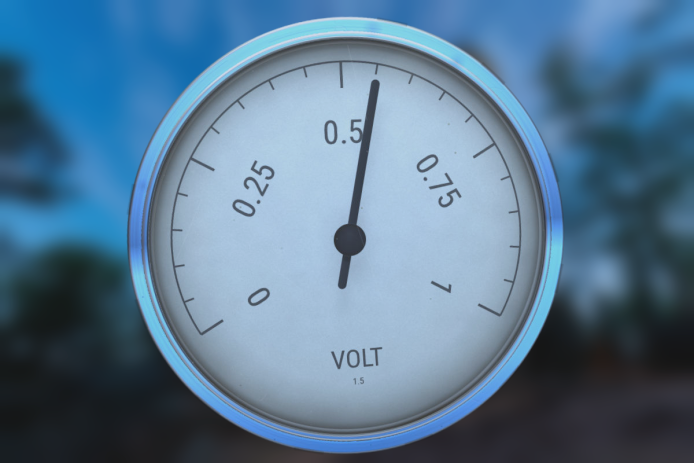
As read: **0.55** V
